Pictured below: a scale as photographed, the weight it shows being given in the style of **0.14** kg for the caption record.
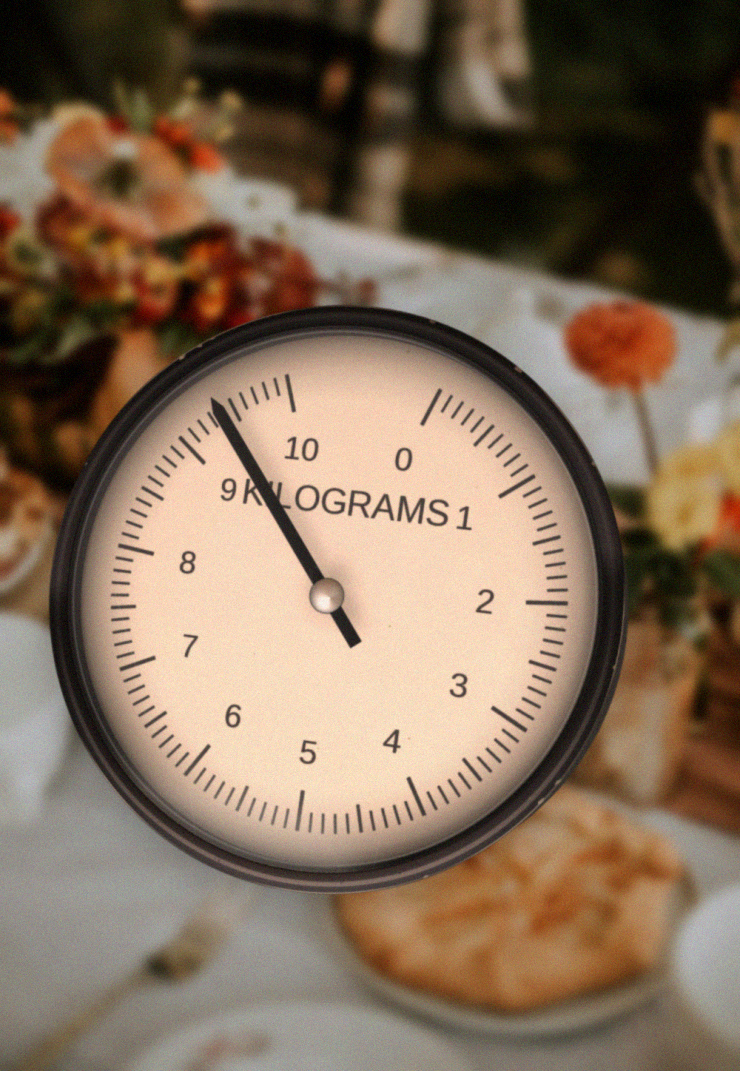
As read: **9.4** kg
